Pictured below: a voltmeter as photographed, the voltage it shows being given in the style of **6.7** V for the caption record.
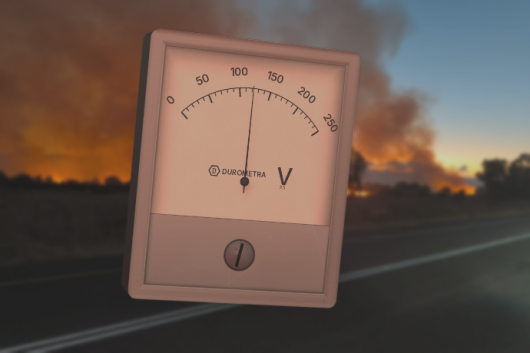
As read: **120** V
